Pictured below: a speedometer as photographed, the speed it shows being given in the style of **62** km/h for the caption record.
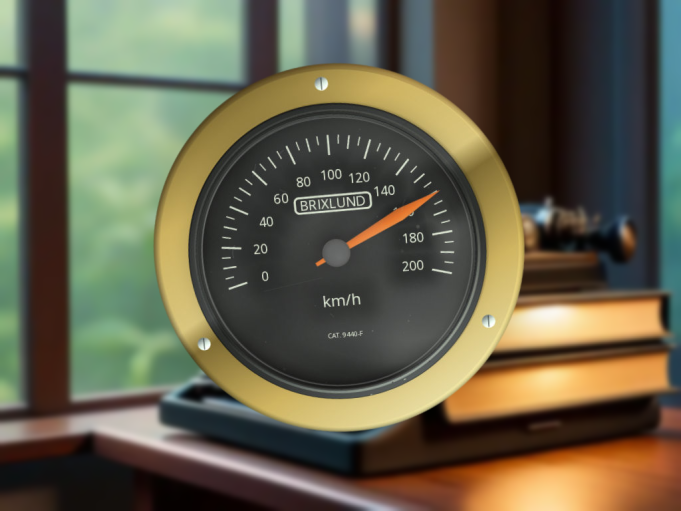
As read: **160** km/h
